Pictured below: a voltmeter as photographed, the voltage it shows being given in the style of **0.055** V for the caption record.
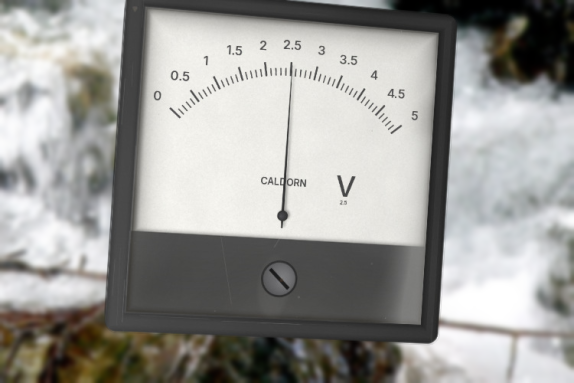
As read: **2.5** V
